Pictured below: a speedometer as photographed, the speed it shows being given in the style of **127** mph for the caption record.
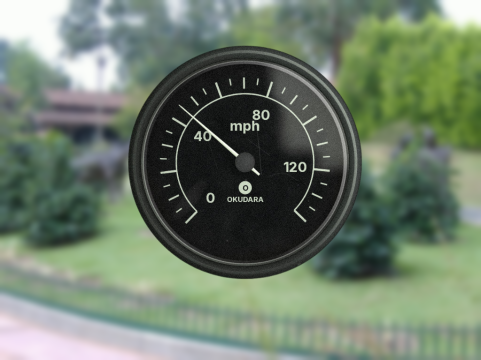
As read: **45** mph
